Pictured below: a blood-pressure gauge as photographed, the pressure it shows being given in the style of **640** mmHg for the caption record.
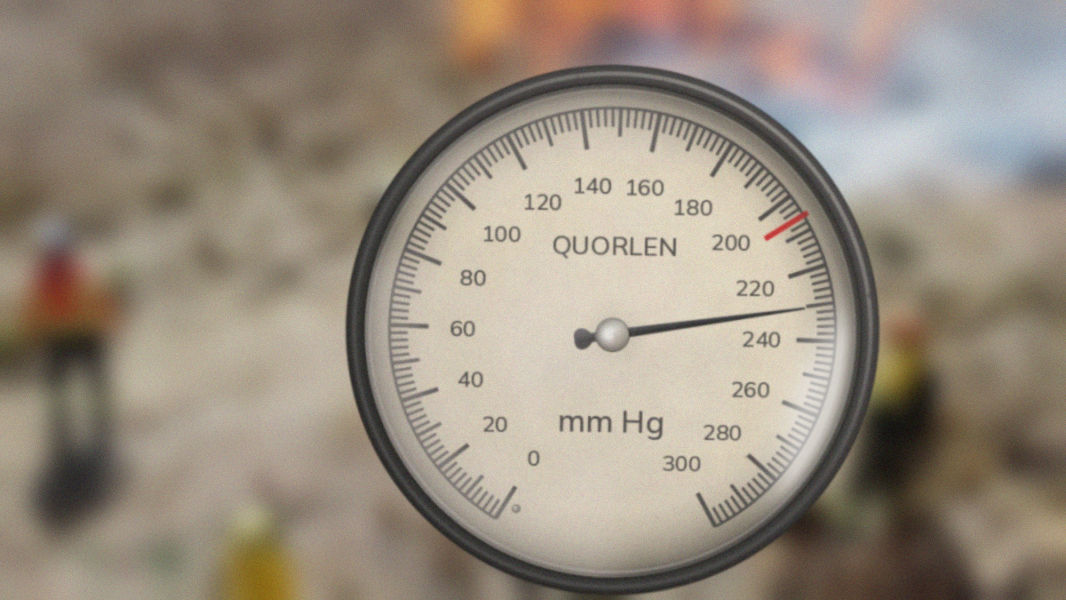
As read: **230** mmHg
